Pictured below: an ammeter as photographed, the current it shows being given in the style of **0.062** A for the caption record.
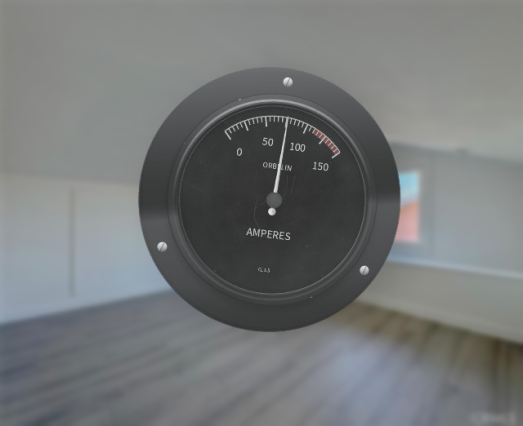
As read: **75** A
